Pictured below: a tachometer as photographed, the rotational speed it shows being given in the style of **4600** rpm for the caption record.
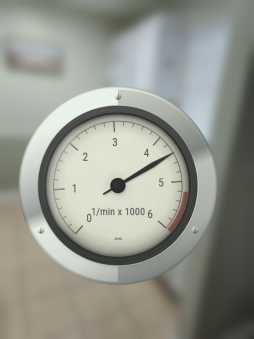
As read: **4400** rpm
